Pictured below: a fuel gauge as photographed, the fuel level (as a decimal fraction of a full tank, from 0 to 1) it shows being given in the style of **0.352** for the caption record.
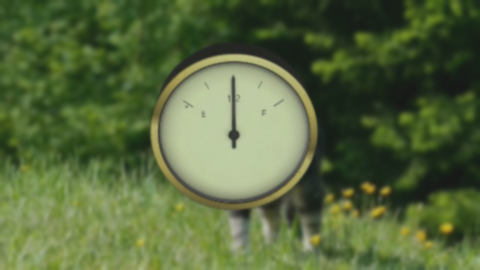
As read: **0.5**
